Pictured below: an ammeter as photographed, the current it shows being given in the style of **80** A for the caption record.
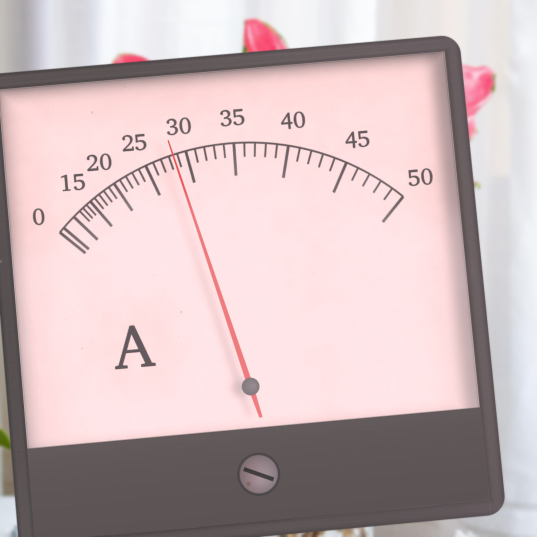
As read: **28.5** A
